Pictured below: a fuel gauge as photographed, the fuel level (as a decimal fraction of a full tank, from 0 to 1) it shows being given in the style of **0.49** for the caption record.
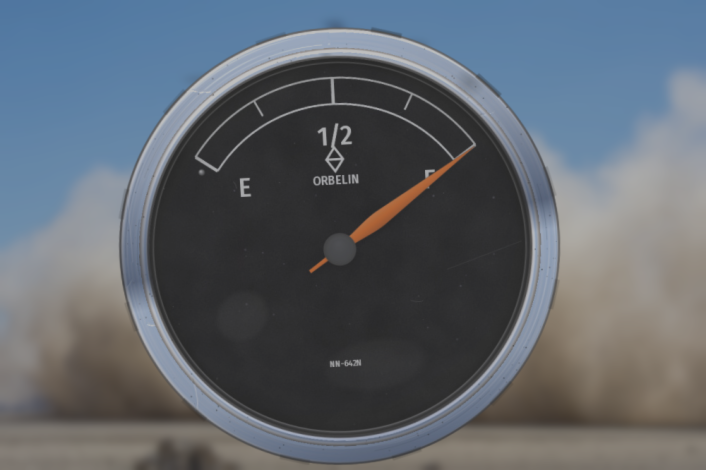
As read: **1**
